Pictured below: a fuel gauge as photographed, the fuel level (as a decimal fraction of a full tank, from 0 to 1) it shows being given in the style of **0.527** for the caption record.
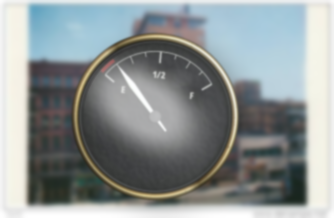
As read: **0.125**
